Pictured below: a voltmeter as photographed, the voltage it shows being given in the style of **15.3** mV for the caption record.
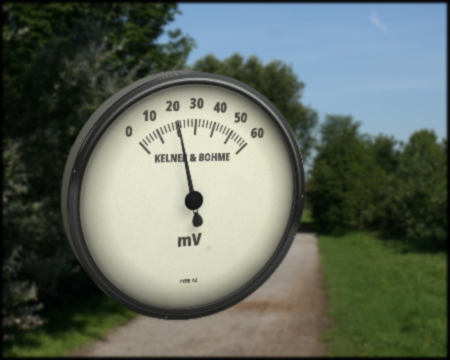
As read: **20** mV
